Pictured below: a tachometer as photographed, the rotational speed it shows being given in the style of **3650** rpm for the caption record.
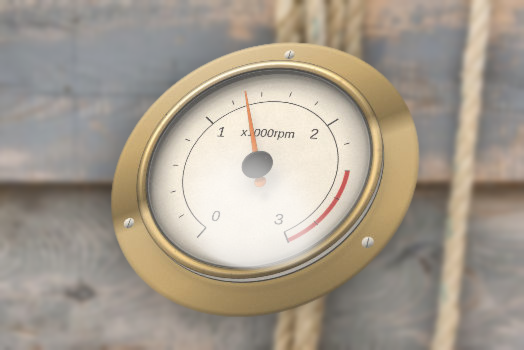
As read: **1300** rpm
